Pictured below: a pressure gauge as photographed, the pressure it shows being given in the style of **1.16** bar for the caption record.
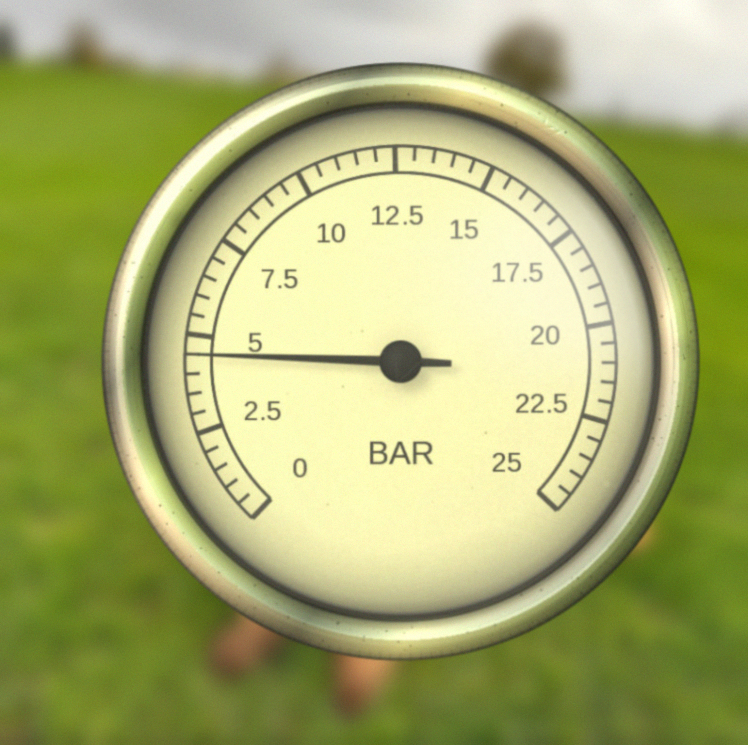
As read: **4.5** bar
